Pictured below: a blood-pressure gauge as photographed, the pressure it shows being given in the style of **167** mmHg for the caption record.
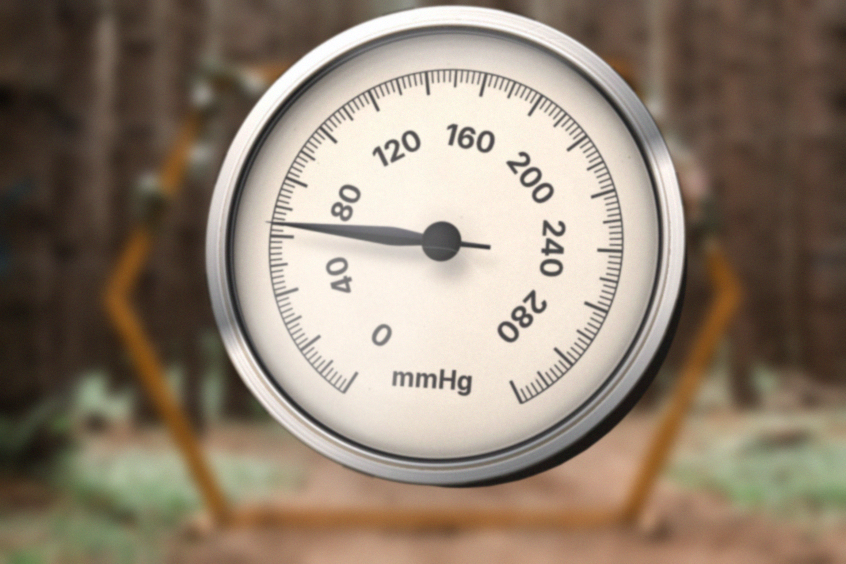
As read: **64** mmHg
